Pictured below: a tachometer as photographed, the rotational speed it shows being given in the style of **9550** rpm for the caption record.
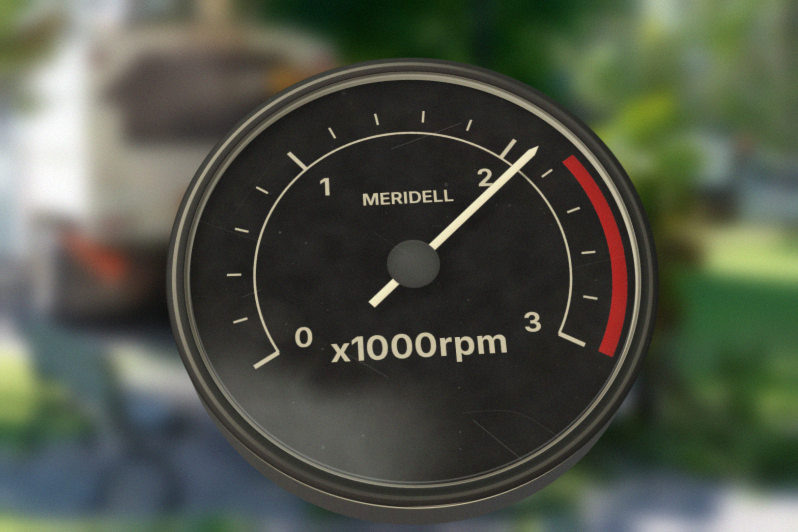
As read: **2100** rpm
